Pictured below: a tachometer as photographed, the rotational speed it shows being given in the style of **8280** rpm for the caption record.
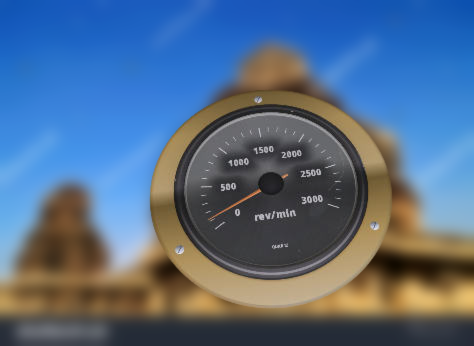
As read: **100** rpm
